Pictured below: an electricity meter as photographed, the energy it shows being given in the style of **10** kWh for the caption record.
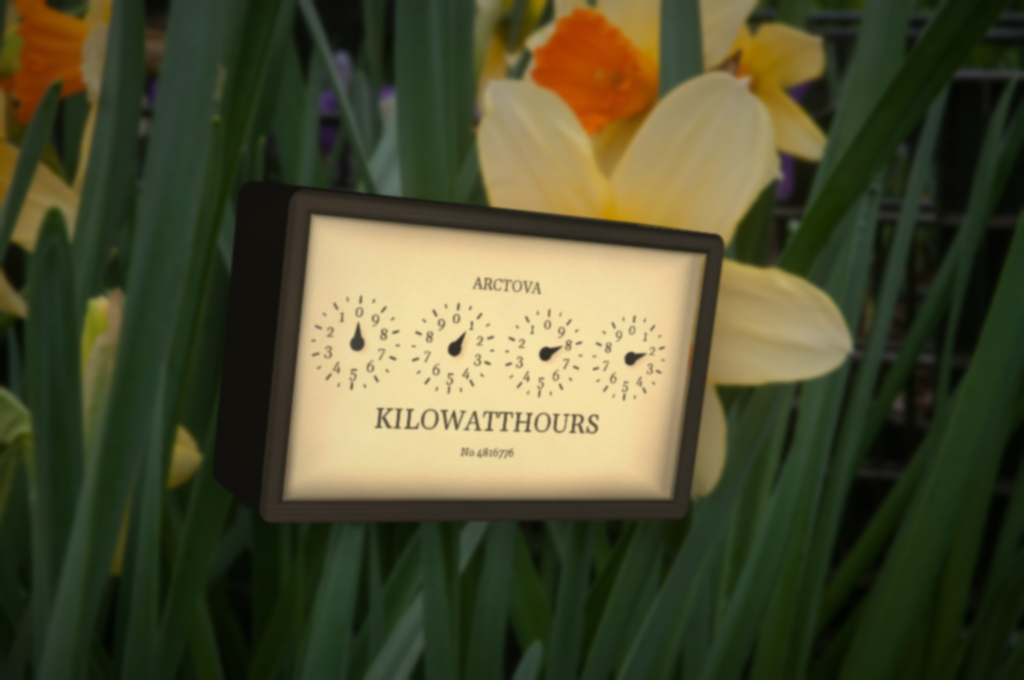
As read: **82** kWh
